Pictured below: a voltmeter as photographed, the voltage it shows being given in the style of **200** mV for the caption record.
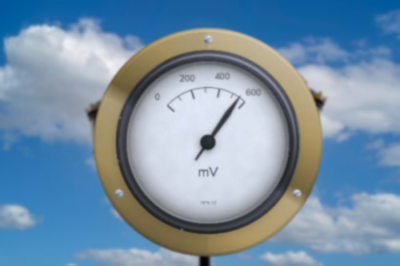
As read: **550** mV
